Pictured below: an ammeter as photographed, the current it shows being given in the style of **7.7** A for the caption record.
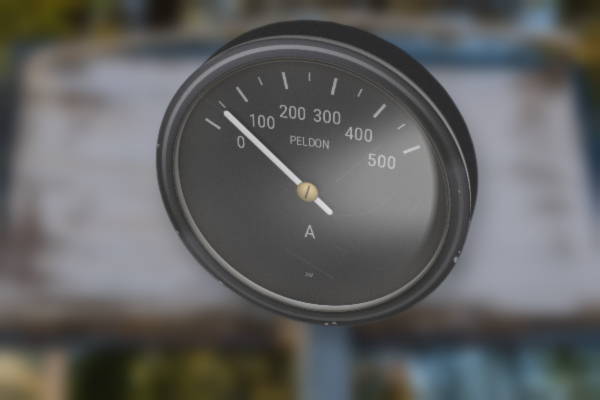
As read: **50** A
